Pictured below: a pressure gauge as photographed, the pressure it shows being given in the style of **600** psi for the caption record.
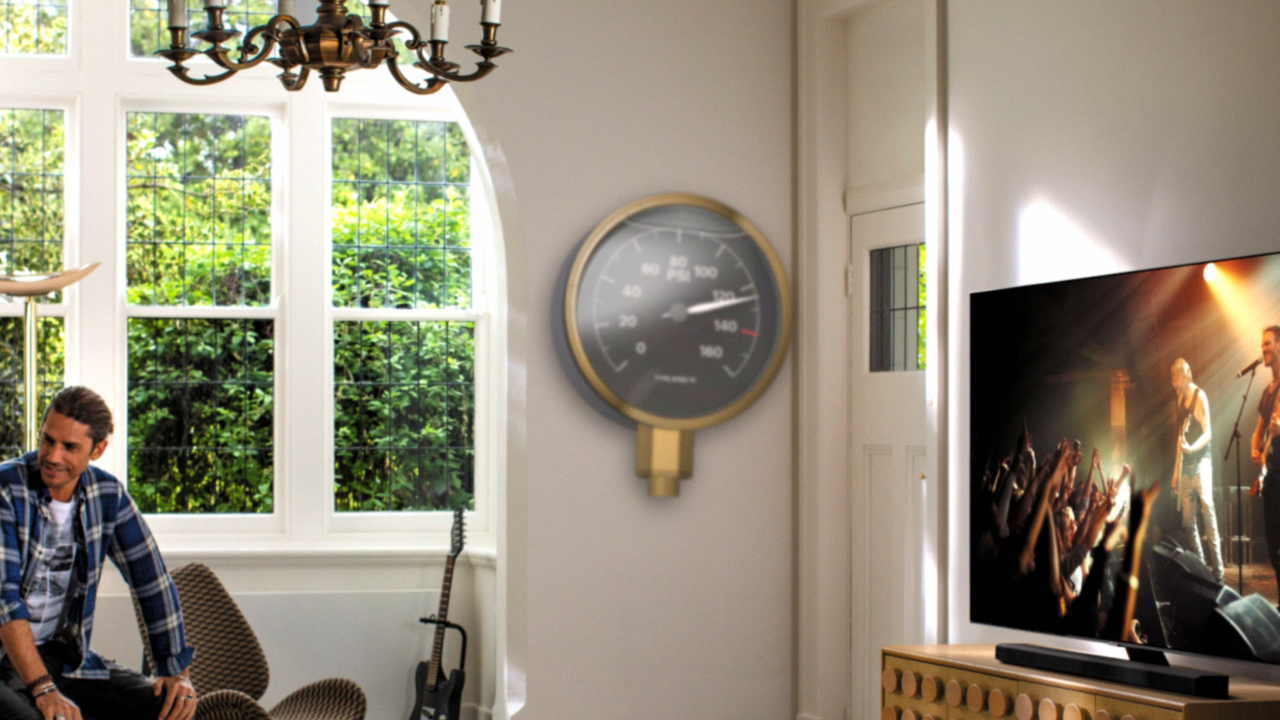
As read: **125** psi
